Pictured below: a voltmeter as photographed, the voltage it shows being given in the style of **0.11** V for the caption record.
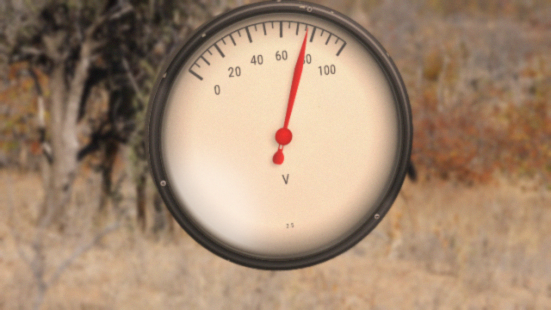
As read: **75** V
